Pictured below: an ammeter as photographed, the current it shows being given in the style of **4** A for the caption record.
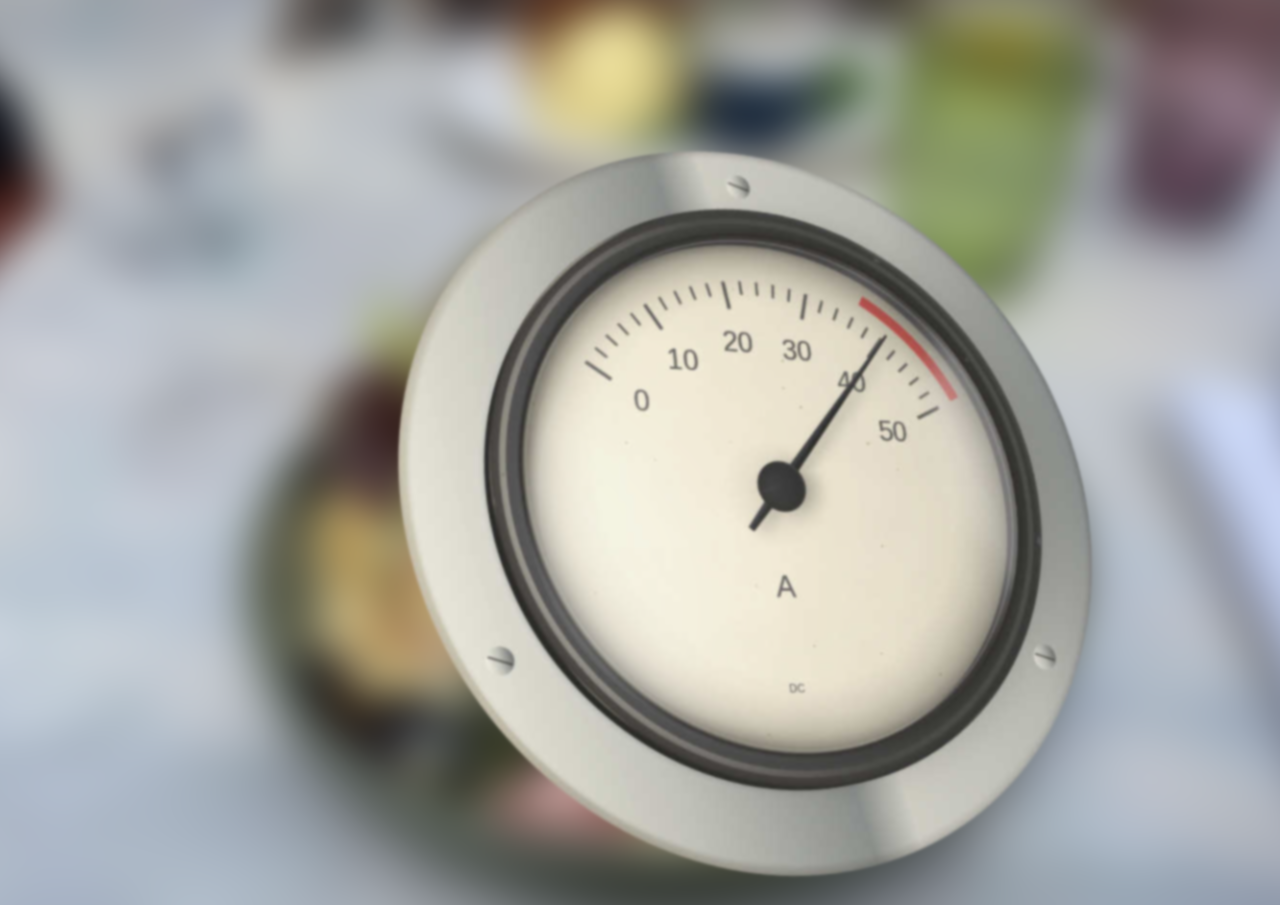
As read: **40** A
